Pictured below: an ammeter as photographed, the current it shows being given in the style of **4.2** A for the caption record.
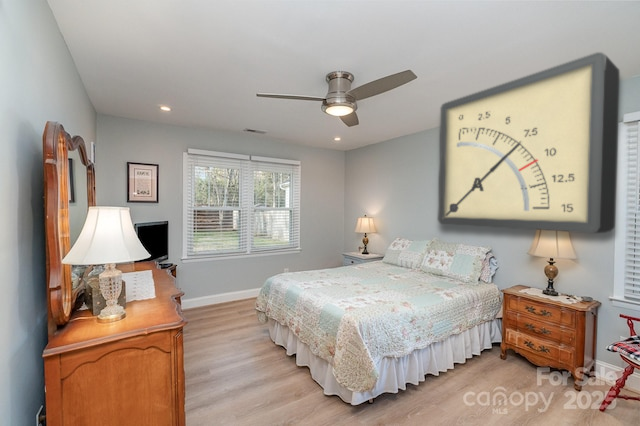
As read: **7.5** A
